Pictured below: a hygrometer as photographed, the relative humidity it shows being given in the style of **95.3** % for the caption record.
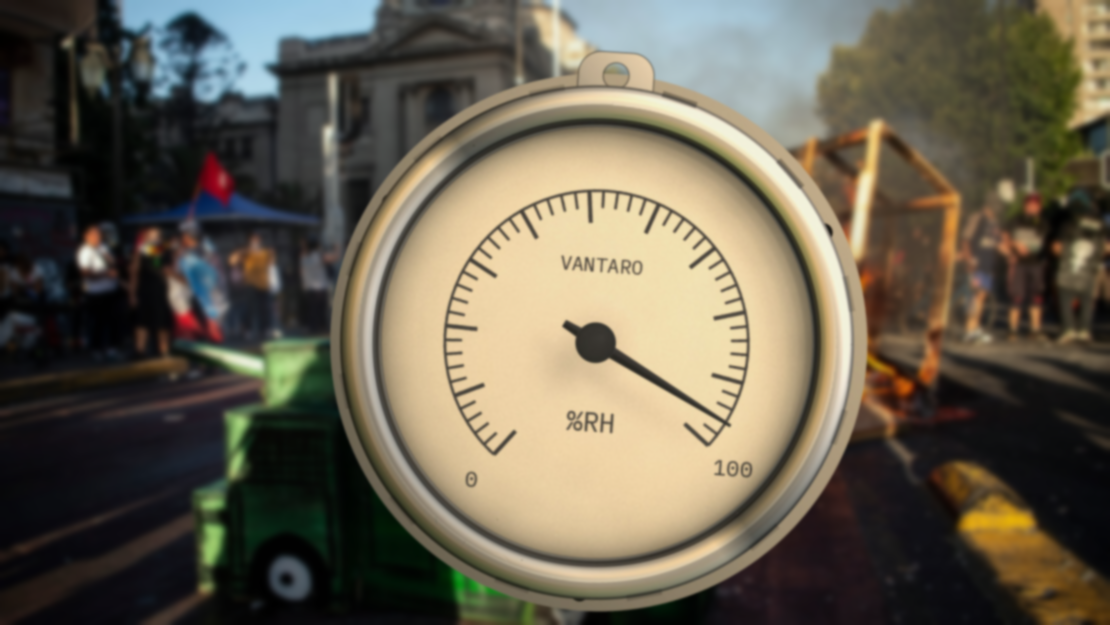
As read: **96** %
